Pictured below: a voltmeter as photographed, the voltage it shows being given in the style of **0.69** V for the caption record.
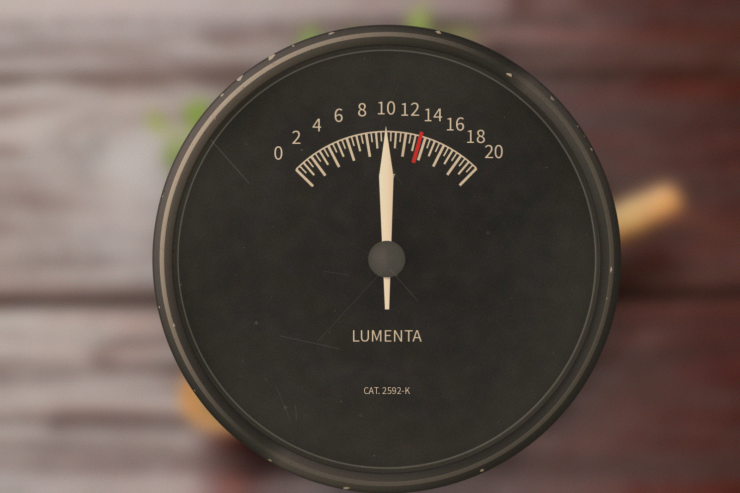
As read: **10** V
